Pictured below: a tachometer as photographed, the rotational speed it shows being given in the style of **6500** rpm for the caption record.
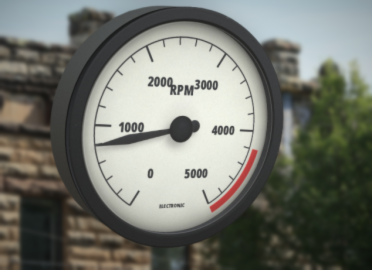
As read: **800** rpm
